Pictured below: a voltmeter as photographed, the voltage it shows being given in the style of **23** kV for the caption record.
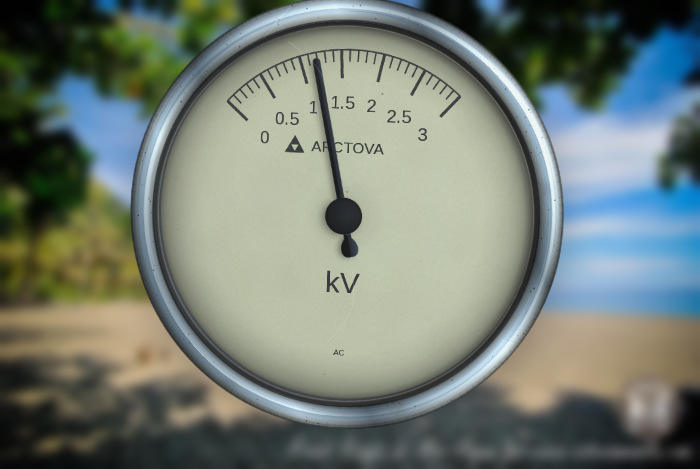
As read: **1.2** kV
